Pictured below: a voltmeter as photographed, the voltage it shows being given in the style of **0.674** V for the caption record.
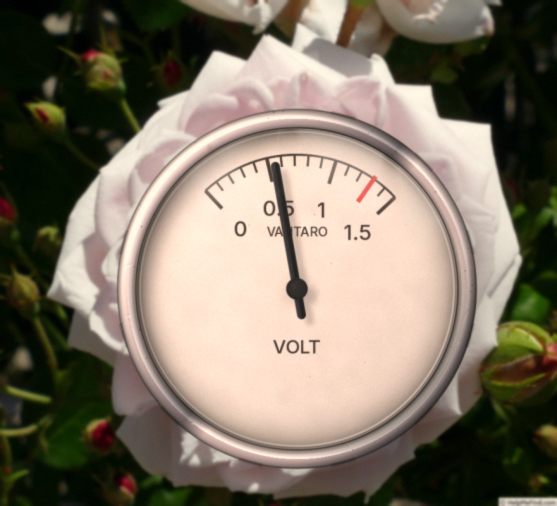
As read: **0.55** V
